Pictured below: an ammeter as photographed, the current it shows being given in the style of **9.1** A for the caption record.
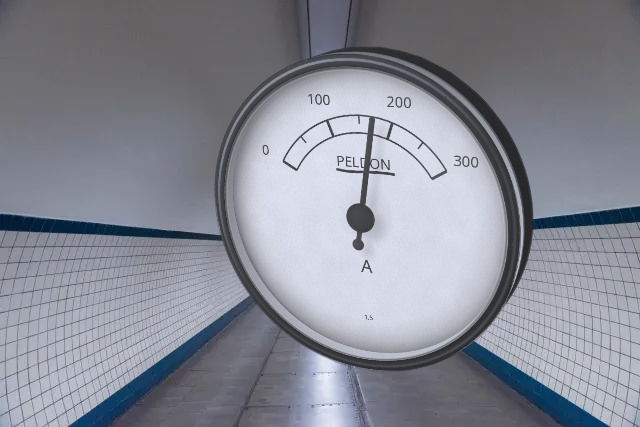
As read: **175** A
